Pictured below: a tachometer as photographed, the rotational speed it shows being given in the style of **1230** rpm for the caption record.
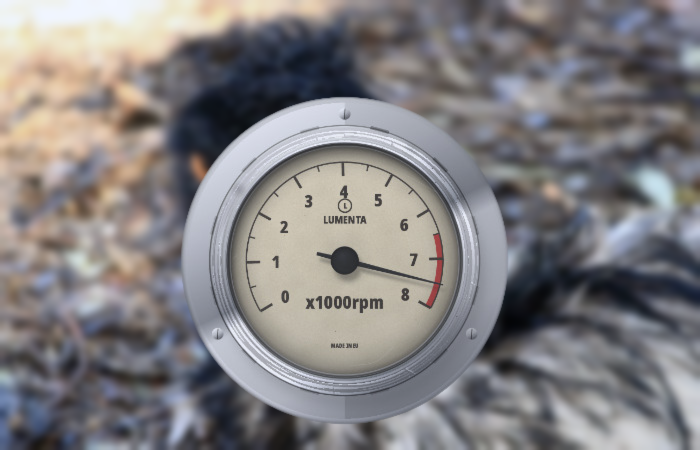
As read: **7500** rpm
